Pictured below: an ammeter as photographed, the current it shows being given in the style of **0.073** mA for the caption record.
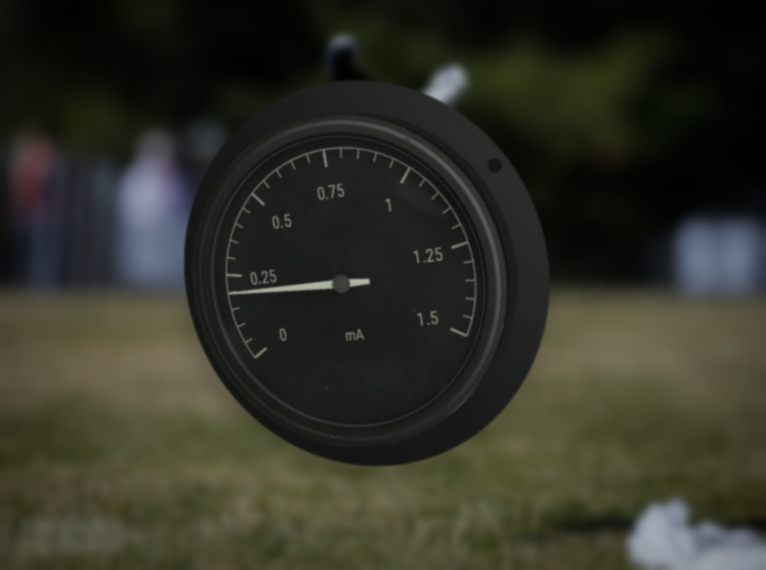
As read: **0.2** mA
